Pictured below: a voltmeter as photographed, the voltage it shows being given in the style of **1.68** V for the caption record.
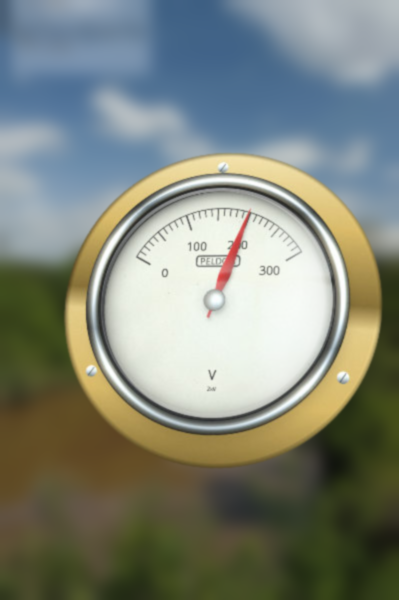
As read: **200** V
